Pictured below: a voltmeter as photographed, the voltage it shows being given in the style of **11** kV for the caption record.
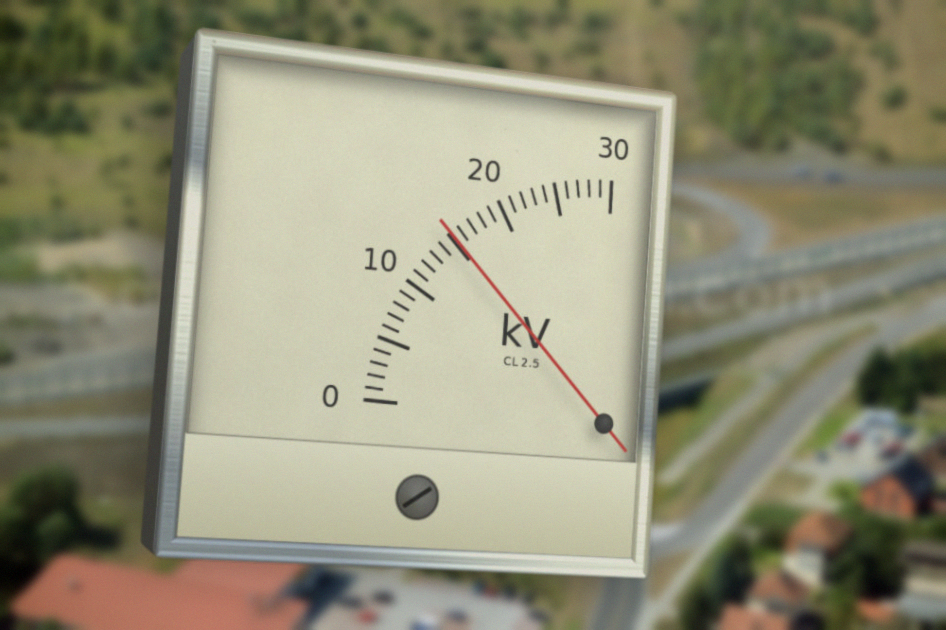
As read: **15** kV
